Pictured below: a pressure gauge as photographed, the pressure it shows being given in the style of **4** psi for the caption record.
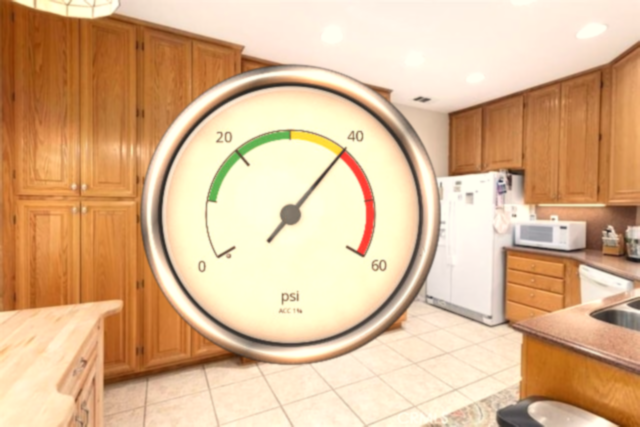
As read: **40** psi
